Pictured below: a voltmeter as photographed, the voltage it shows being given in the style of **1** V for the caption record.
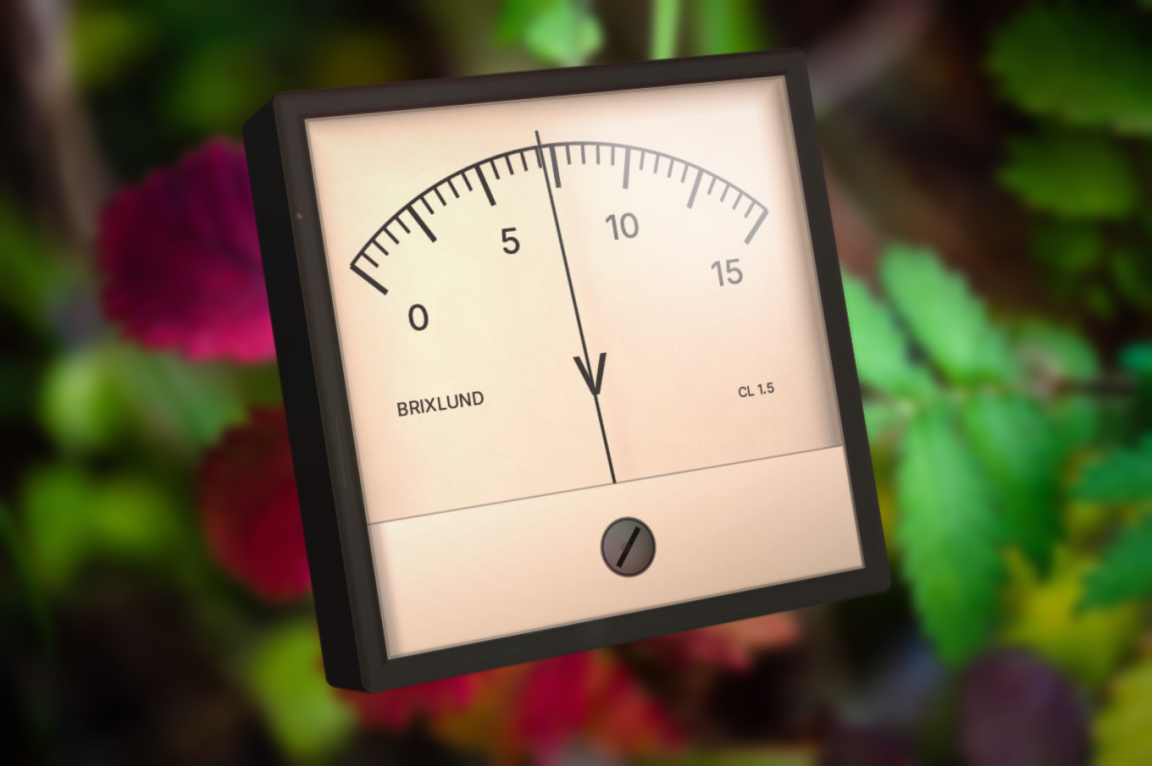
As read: **7** V
